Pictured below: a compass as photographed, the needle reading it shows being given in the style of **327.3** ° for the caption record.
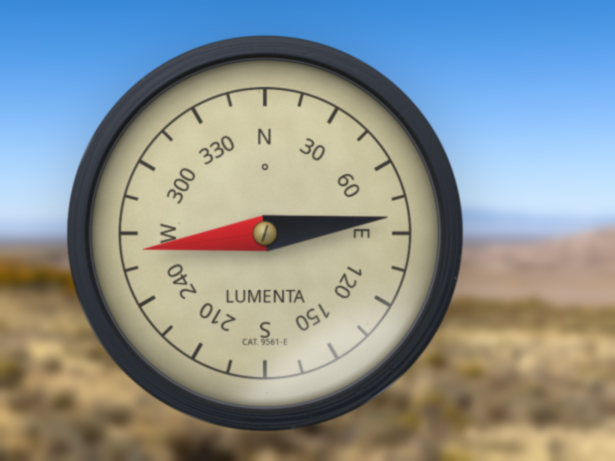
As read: **262.5** °
